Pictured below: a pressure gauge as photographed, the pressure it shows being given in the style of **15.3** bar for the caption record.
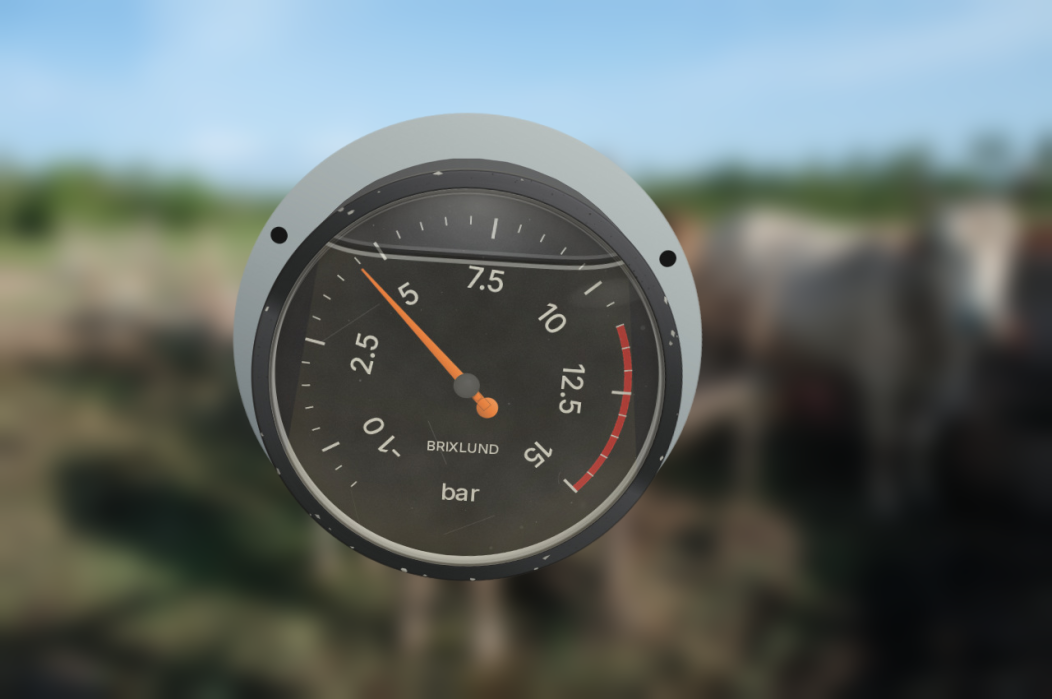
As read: **4.5** bar
